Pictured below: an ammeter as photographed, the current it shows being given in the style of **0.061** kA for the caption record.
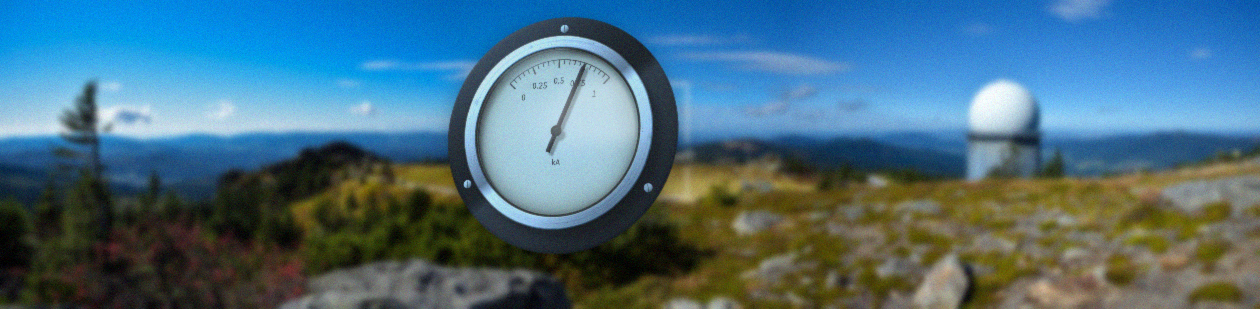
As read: **0.75** kA
